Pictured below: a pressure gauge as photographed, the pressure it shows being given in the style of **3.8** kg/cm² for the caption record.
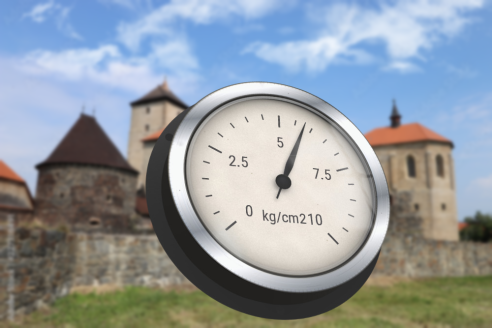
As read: **5.75** kg/cm²
